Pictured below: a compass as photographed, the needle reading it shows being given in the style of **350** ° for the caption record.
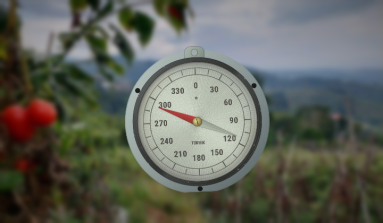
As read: **292.5** °
